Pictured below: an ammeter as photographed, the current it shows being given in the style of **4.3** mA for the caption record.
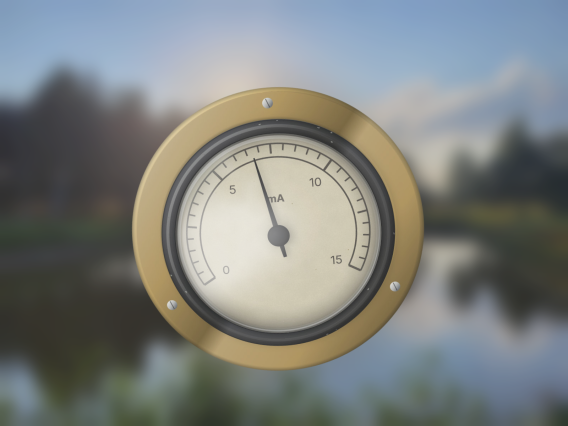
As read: **6.75** mA
